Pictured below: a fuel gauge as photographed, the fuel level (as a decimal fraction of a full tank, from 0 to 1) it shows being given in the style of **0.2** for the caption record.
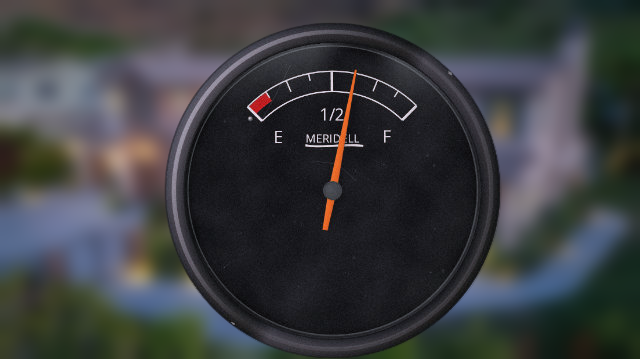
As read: **0.625**
